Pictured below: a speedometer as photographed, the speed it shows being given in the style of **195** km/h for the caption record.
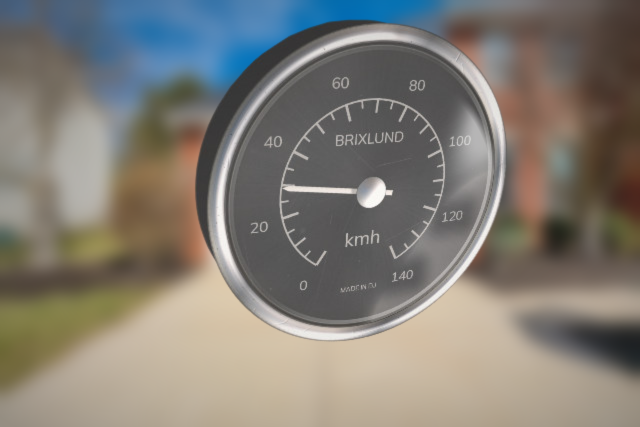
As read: **30** km/h
